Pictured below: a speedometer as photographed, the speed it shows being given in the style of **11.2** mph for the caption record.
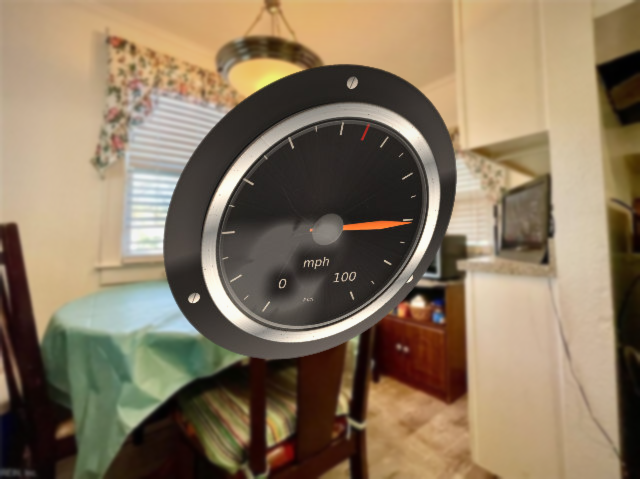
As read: **80** mph
